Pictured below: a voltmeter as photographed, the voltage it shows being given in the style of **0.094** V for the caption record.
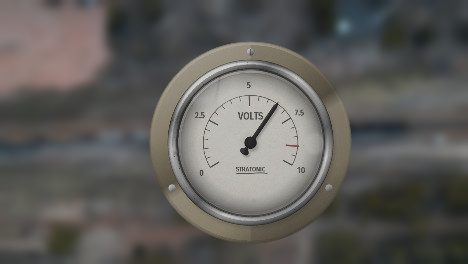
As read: **6.5** V
